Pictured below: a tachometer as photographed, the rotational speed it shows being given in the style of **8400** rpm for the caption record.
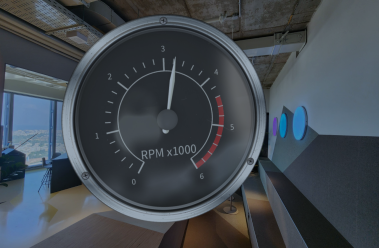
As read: **3200** rpm
